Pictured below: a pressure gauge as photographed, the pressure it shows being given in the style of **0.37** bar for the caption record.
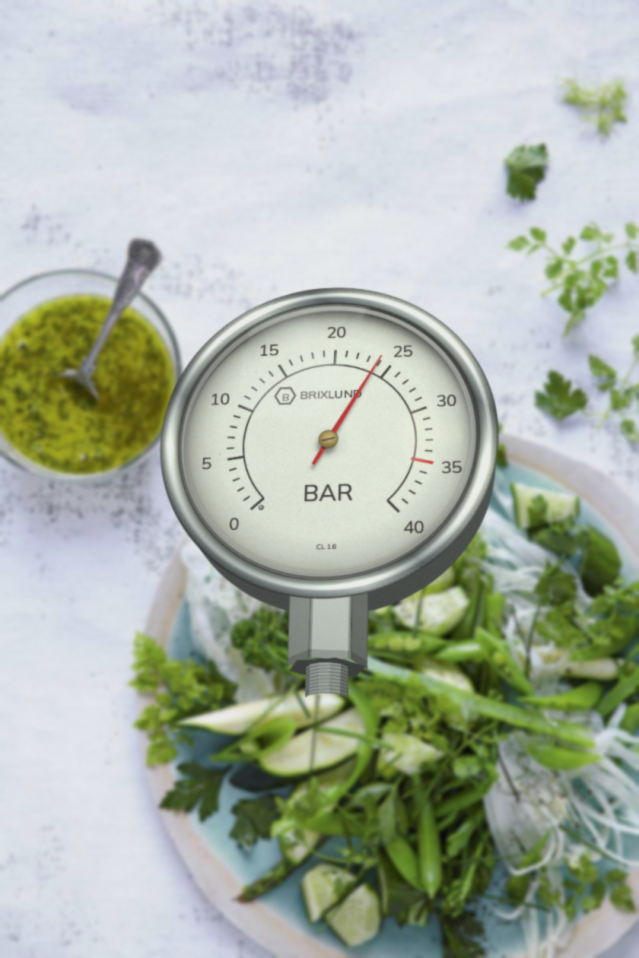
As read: **24** bar
